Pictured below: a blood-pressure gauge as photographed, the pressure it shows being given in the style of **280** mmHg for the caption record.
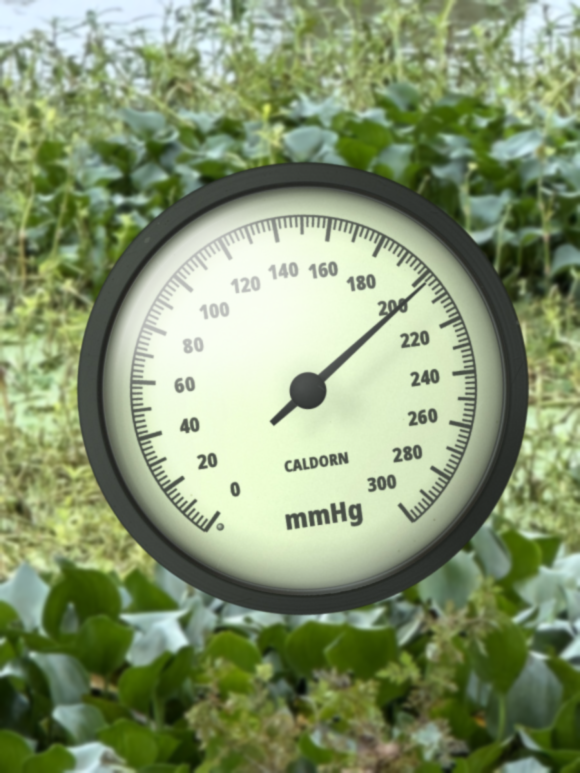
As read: **202** mmHg
